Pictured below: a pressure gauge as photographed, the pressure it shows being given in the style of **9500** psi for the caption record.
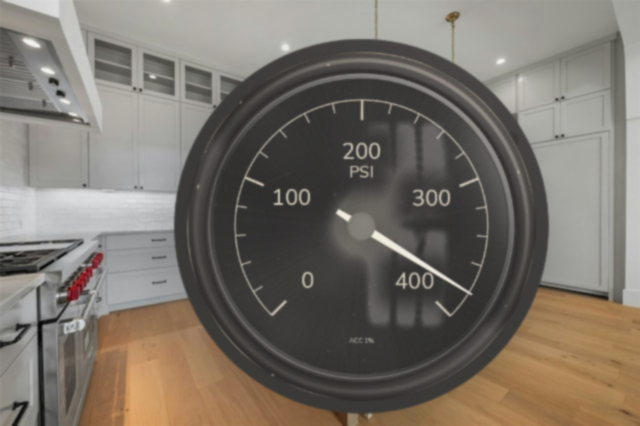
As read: **380** psi
